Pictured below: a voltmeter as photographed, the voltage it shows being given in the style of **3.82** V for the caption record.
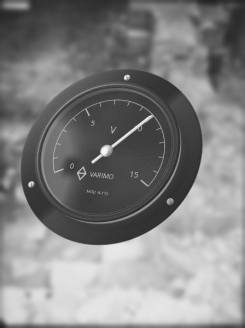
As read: **10** V
